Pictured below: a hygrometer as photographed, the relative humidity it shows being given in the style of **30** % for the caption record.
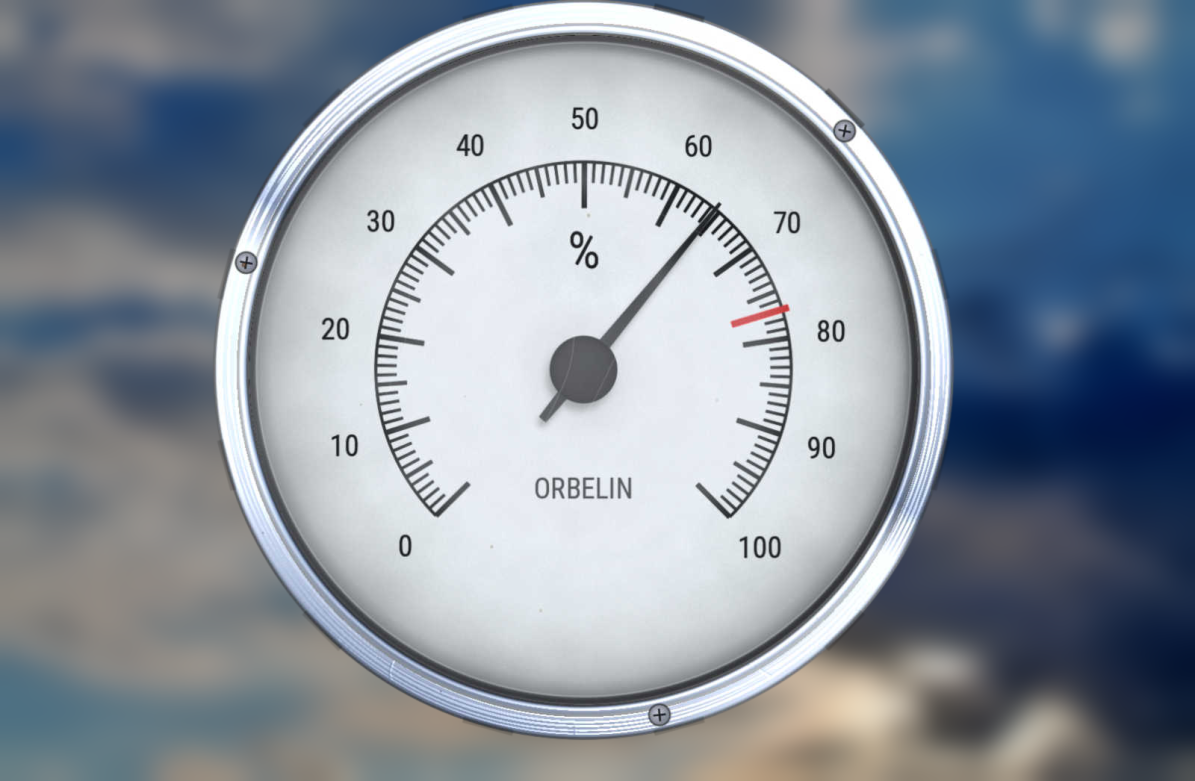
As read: **64.5** %
